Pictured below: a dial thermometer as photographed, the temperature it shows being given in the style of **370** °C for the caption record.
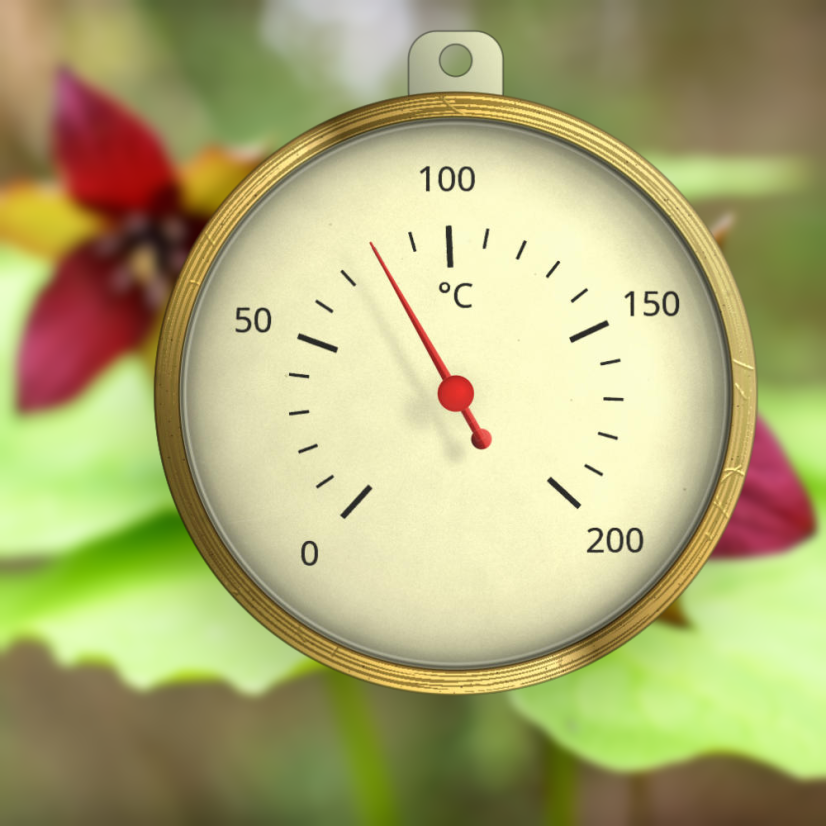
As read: **80** °C
